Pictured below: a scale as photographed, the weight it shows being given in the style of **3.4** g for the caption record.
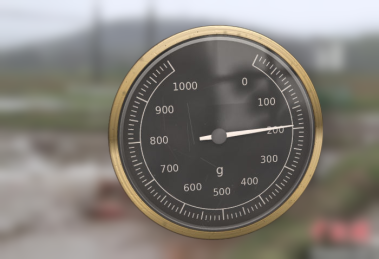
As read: **190** g
